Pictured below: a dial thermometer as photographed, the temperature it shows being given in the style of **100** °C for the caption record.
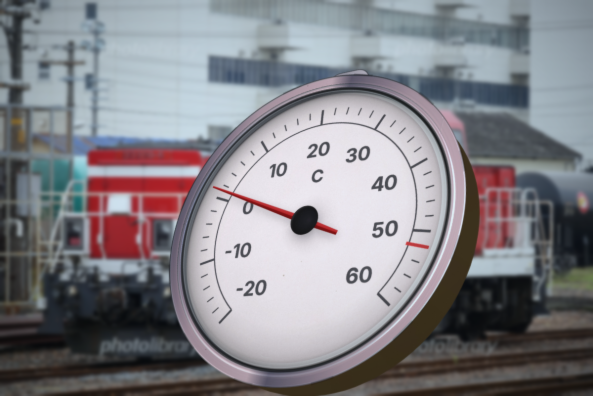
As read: **1** °C
